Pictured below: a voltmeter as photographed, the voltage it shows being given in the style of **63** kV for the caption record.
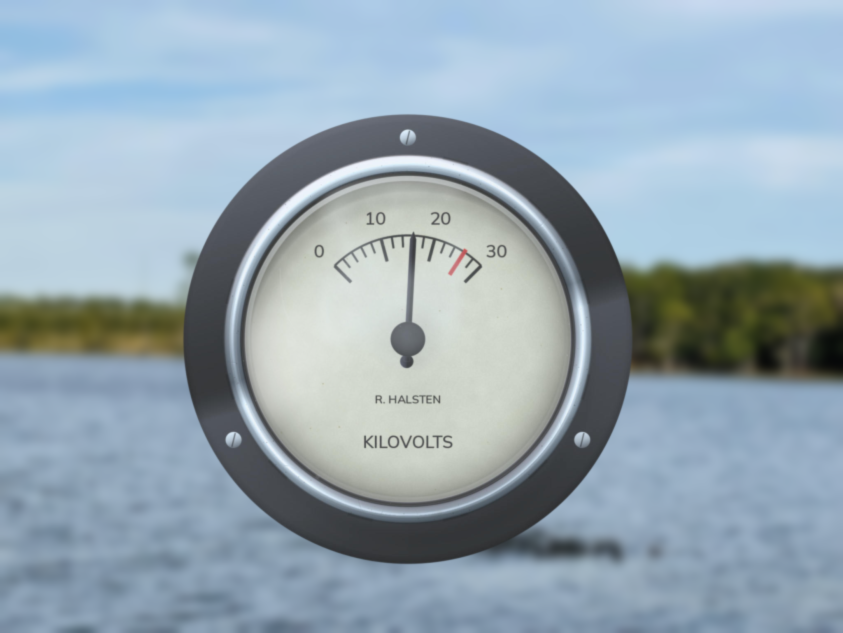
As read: **16** kV
